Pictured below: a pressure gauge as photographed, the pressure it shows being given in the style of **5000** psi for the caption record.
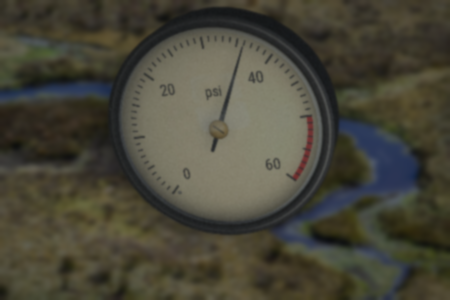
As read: **36** psi
